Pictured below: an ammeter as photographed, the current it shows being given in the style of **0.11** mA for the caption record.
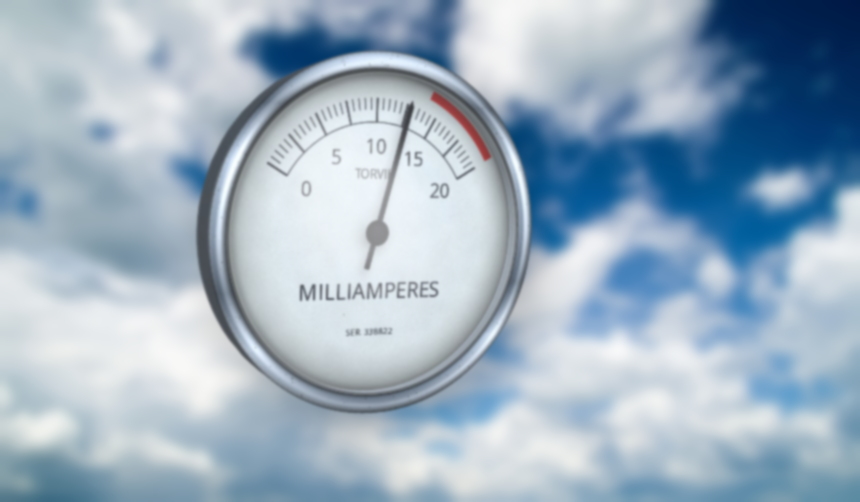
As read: **12.5** mA
